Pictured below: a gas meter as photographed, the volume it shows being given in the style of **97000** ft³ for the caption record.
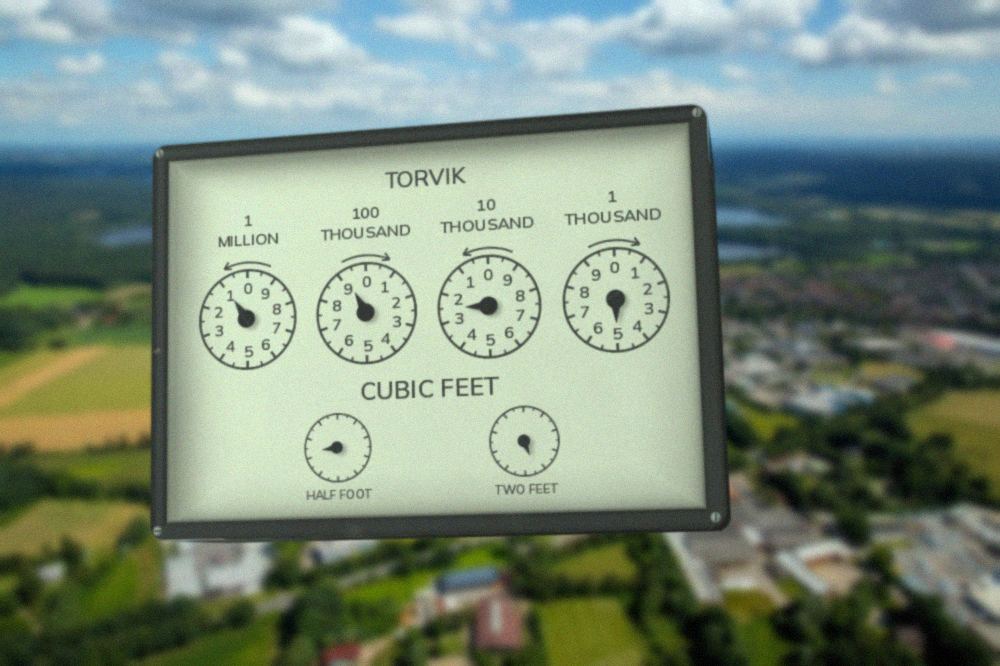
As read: **92500** ft³
